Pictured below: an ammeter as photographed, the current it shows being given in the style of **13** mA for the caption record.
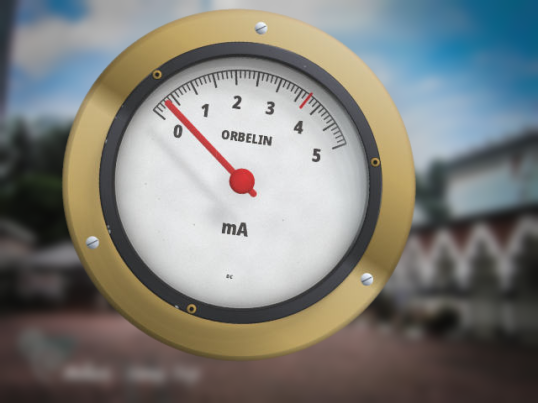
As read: **0.3** mA
